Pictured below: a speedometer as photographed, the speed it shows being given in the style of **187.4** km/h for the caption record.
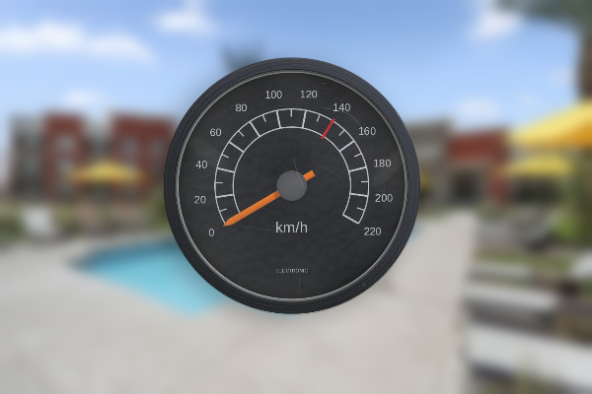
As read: **0** km/h
